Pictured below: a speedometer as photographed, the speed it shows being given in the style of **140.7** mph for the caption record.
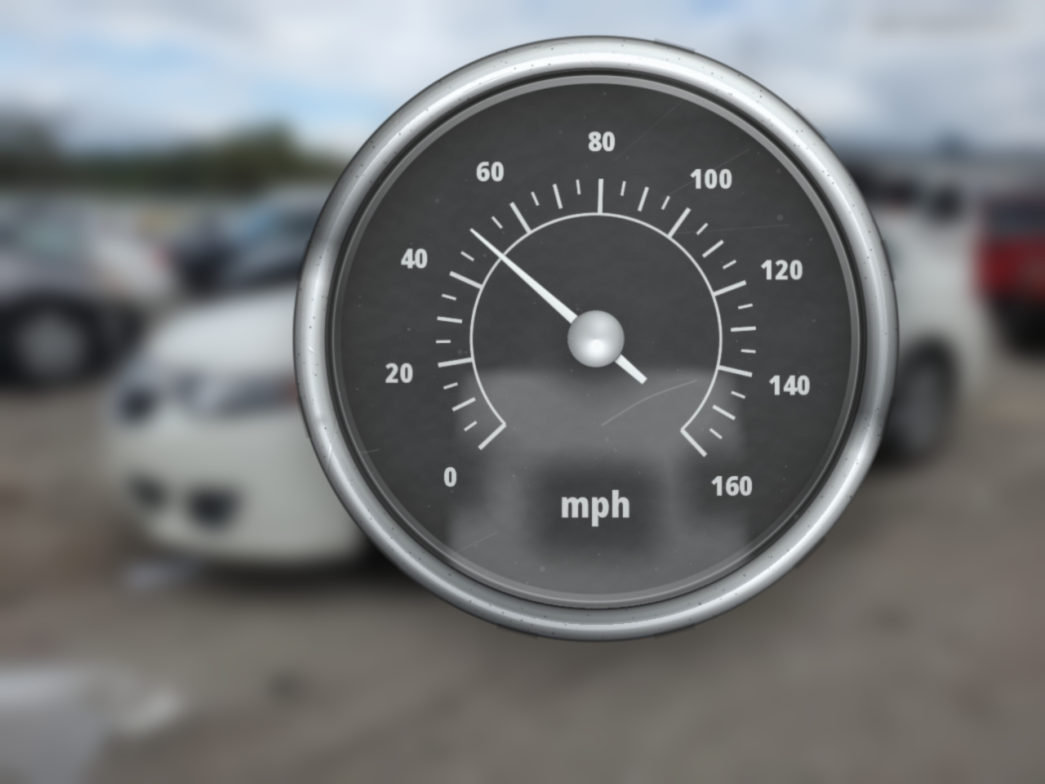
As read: **50** mph
